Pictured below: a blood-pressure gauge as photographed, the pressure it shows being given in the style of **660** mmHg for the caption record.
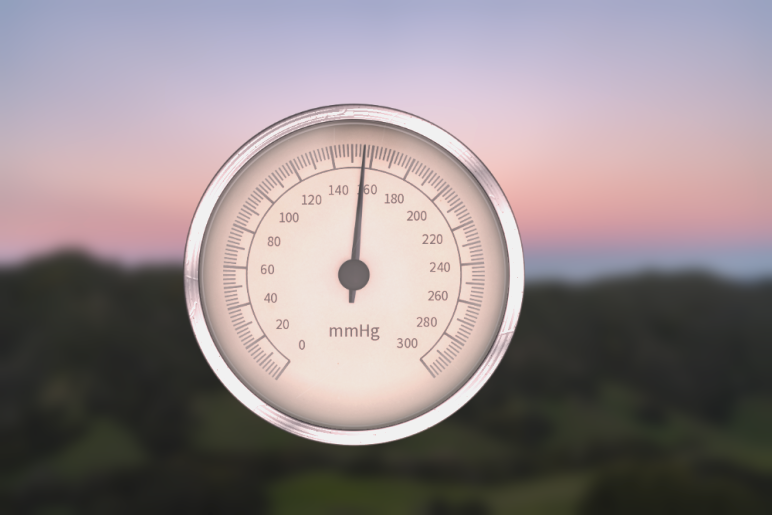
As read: **156** mmHg
